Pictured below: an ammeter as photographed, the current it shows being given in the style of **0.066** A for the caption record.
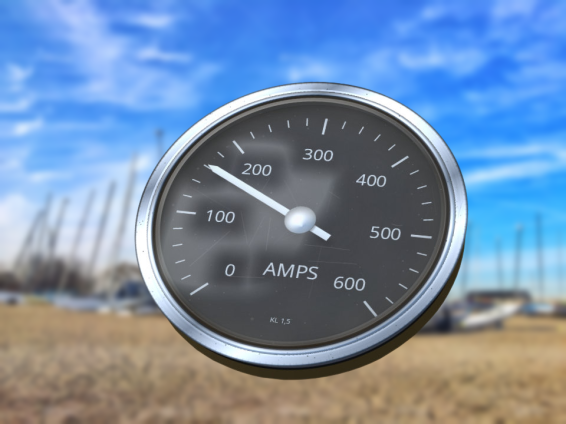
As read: **160** A
